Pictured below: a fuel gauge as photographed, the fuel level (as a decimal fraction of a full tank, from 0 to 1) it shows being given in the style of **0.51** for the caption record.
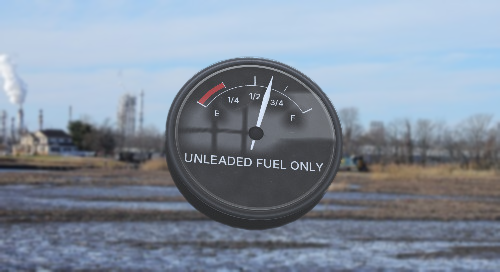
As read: **0.625**
